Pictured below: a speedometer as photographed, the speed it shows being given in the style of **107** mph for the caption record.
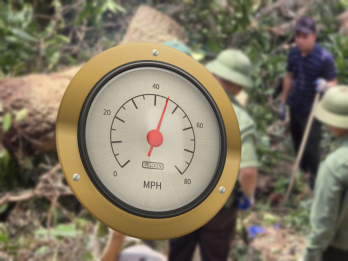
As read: **45** mph
